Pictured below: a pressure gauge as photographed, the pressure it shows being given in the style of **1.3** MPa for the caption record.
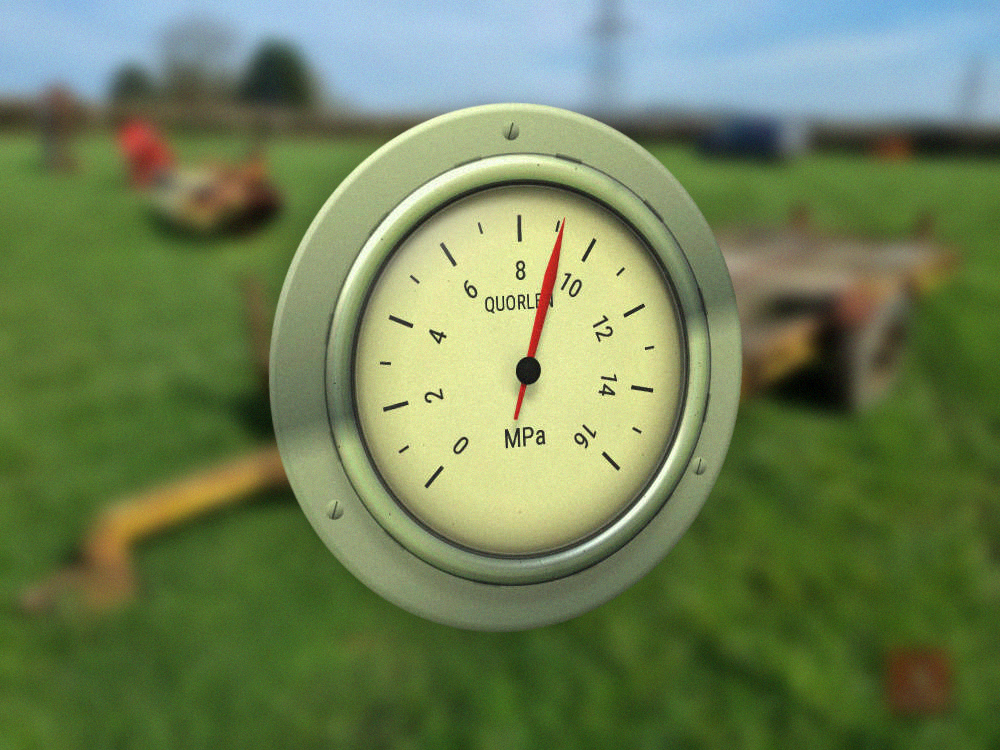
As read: **9** MPa
